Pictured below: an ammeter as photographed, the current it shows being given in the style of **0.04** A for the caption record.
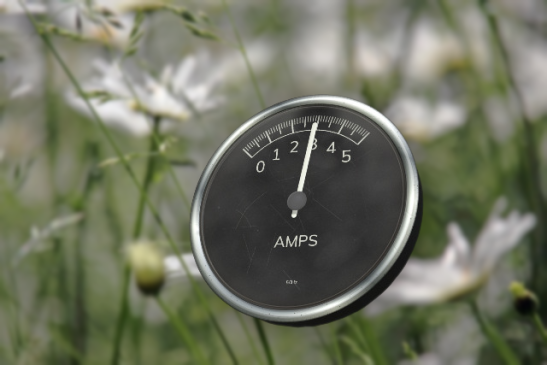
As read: **3** A
